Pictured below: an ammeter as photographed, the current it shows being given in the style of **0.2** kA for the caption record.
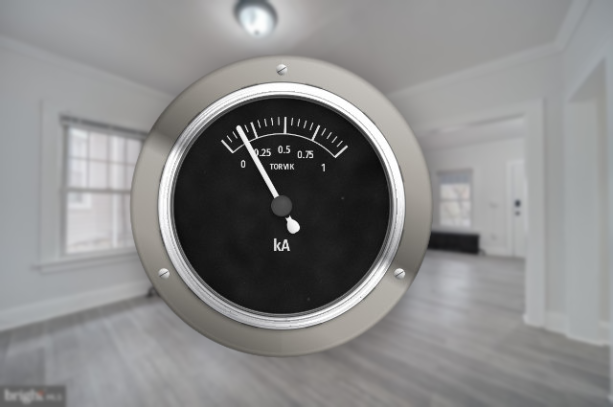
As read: **0.15** kA
